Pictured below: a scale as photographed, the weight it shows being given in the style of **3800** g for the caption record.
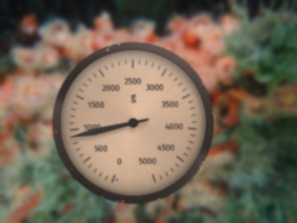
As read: **900** g
